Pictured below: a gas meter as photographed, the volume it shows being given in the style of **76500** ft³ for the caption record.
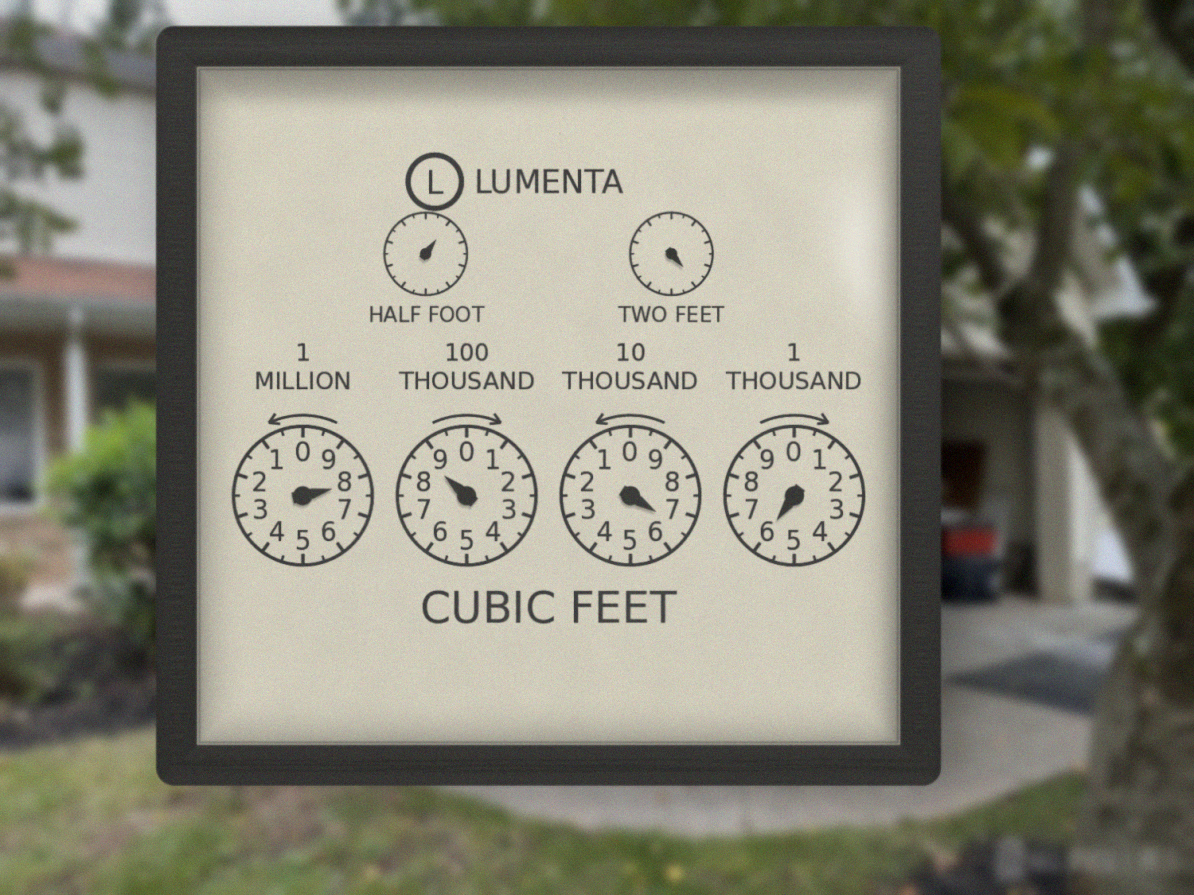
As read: **786600** ft³
